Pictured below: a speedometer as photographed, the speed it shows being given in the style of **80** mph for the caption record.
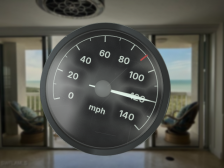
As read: **120** mph
